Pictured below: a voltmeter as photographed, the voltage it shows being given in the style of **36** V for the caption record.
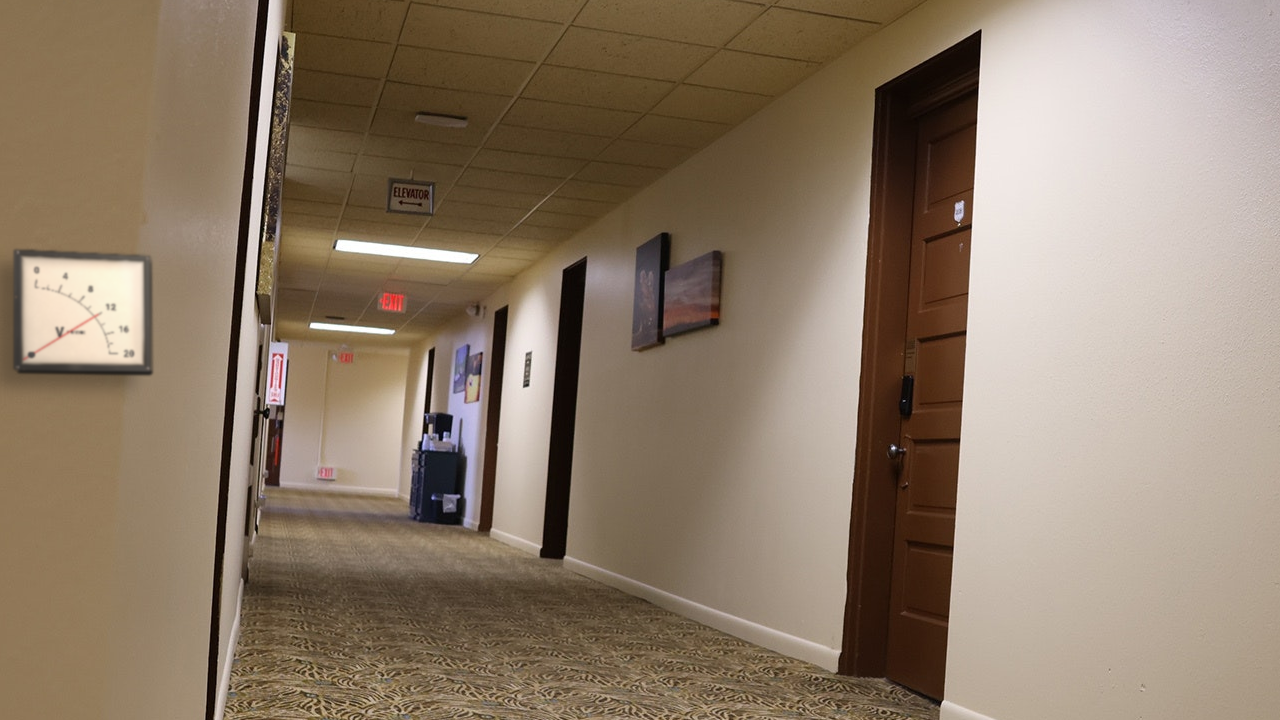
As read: **12** V
